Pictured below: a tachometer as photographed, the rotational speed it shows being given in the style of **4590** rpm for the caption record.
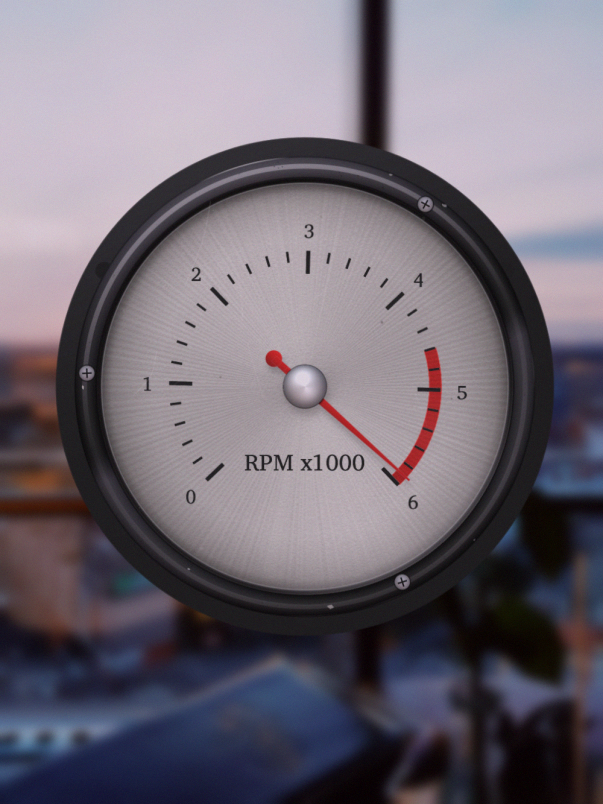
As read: **5900** rpm
